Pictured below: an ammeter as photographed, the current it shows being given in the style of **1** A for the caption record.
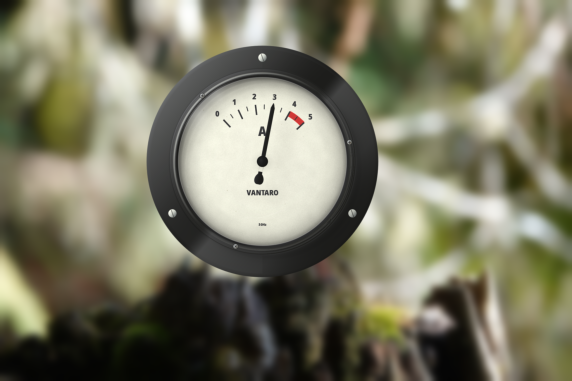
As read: **3** A
